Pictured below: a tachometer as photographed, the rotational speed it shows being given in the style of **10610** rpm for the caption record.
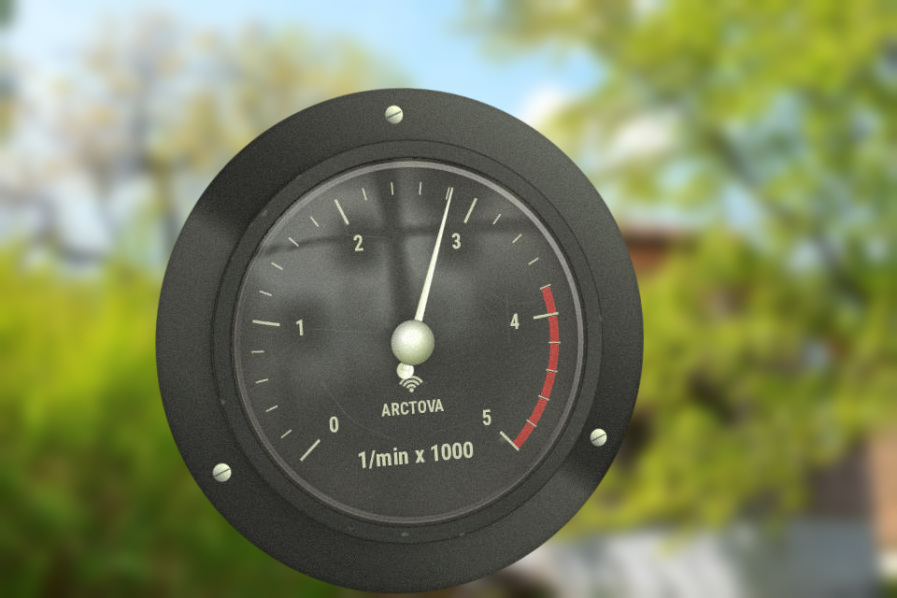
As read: **2800** rpm
